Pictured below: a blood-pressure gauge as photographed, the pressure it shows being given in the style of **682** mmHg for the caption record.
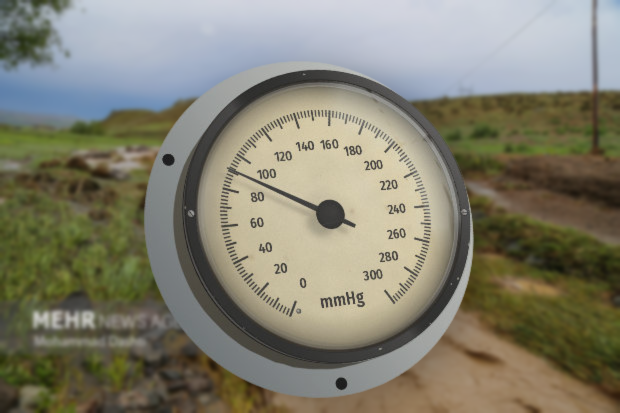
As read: **90** mmHg
